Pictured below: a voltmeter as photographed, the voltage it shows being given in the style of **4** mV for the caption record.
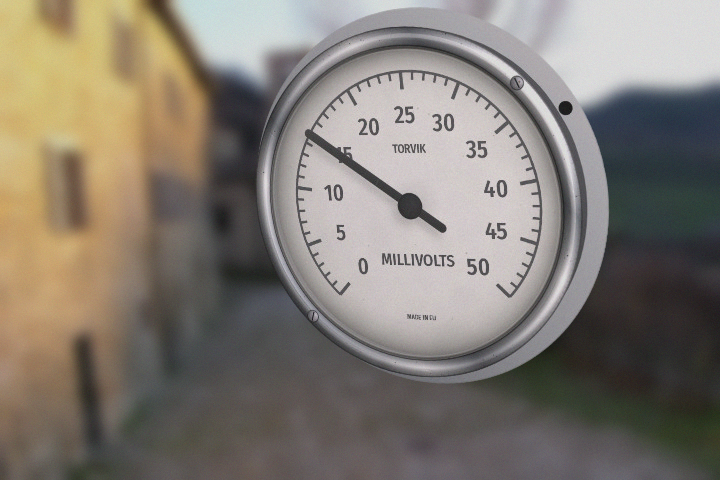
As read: **15** mV
